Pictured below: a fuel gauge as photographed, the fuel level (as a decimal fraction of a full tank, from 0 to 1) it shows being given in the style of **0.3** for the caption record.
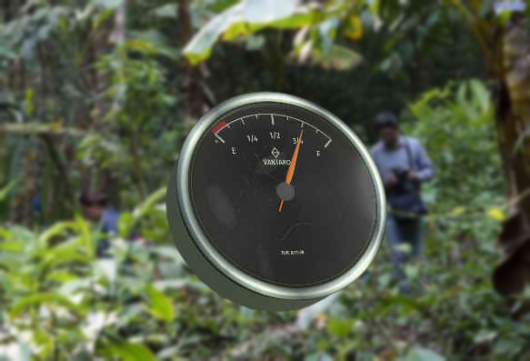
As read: **0.75**
